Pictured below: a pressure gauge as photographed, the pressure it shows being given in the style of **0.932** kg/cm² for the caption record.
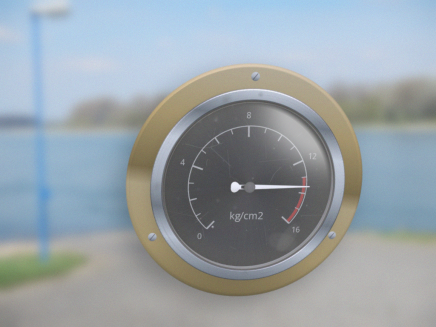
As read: **13.5** kg/cm²
